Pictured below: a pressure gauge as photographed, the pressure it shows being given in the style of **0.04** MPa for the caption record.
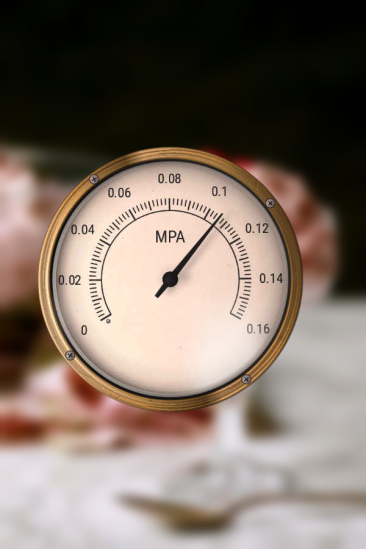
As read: **0.106** MPa
